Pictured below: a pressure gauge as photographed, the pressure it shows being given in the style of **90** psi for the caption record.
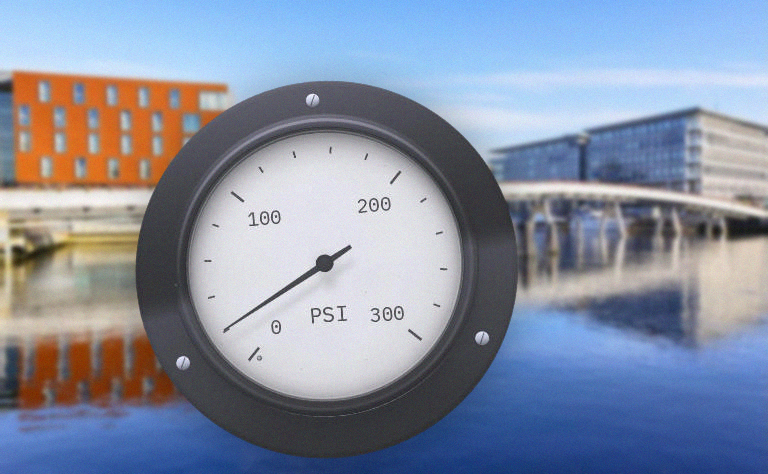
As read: **20** psi
